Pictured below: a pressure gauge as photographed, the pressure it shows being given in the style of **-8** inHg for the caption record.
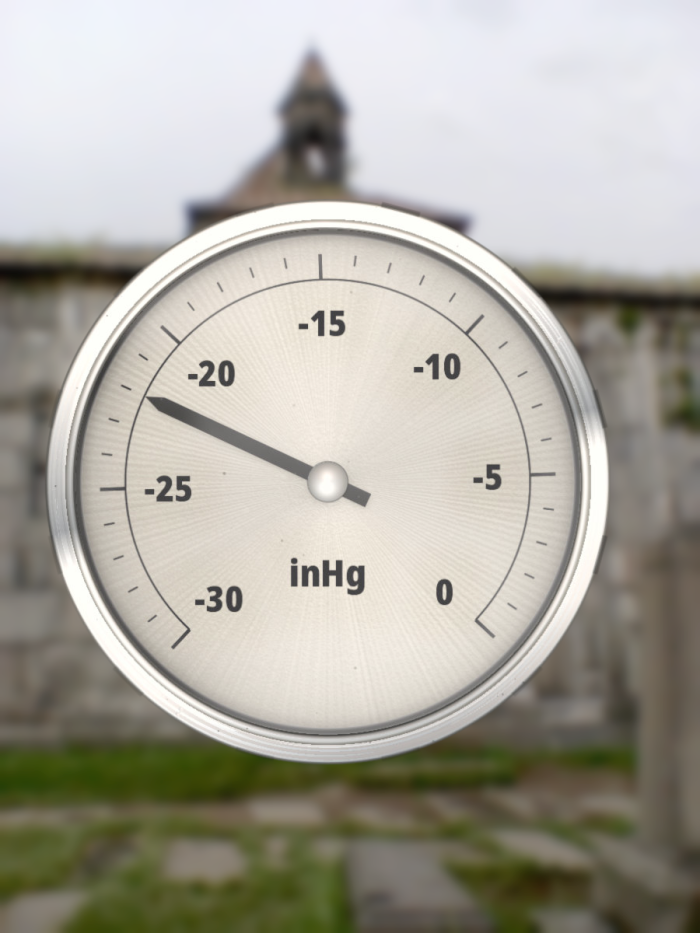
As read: **-22** inHg
